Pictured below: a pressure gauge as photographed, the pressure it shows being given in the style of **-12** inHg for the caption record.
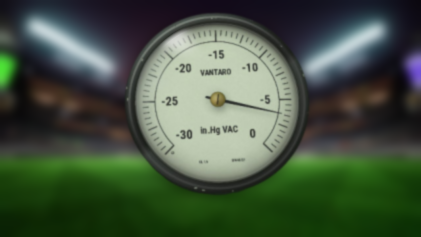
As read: **-3.5** inHg
